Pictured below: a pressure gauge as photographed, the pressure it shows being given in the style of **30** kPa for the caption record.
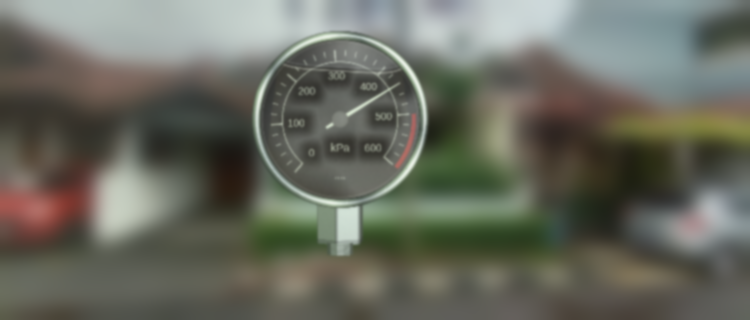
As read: **440** kPa
